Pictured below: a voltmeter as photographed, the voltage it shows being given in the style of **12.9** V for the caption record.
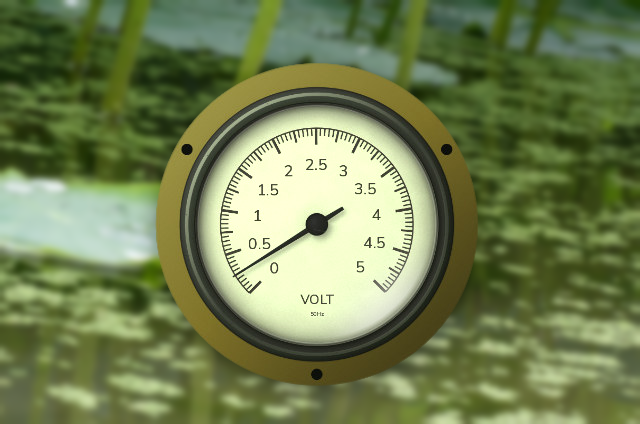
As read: **0.25** V
